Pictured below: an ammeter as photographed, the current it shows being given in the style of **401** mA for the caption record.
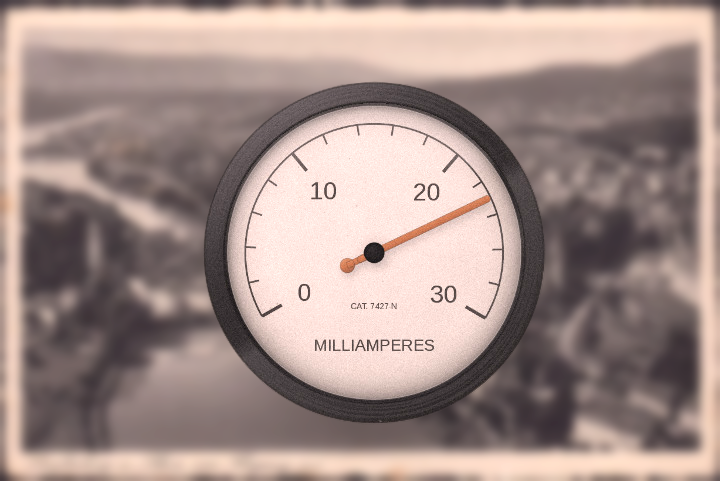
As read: **23** mA
